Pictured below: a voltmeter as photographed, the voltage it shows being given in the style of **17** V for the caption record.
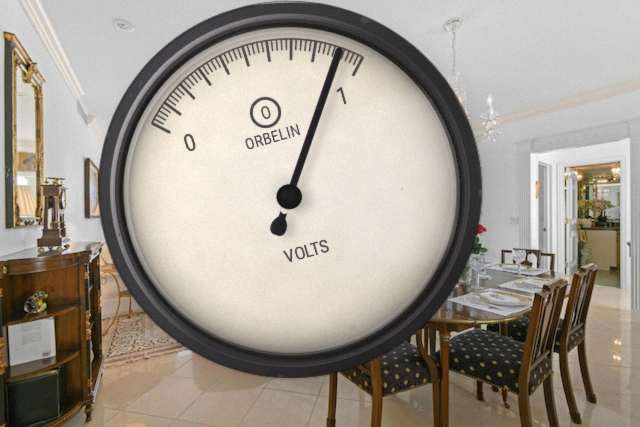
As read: **0.9** V
